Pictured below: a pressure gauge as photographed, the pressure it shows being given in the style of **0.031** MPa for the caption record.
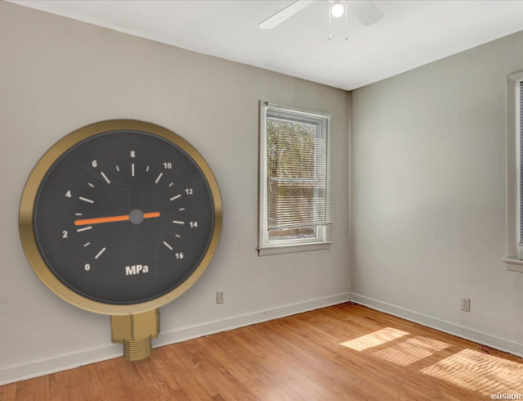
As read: **2.5** MPa
